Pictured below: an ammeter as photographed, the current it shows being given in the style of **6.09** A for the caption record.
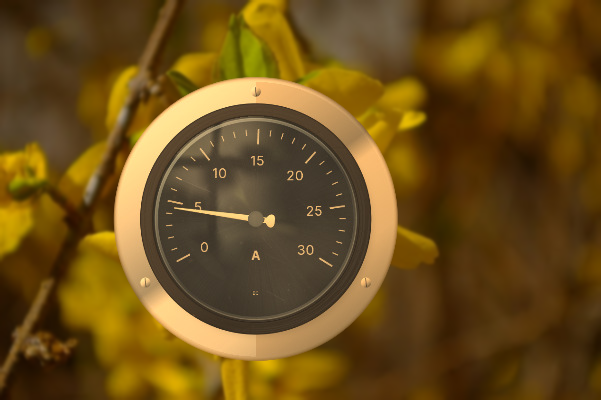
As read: **4.5** A
